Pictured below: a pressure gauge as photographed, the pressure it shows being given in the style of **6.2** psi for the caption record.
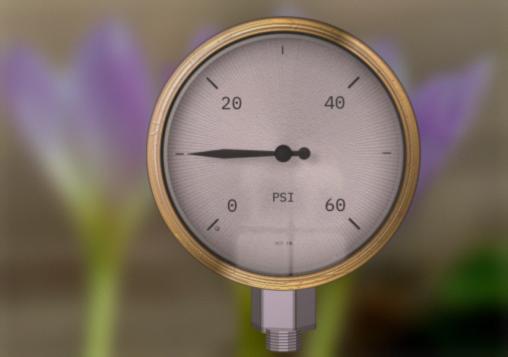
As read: **10** psi
